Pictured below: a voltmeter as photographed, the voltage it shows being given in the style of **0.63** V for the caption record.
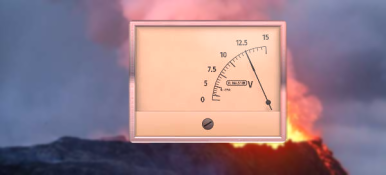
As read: **12.5** V
